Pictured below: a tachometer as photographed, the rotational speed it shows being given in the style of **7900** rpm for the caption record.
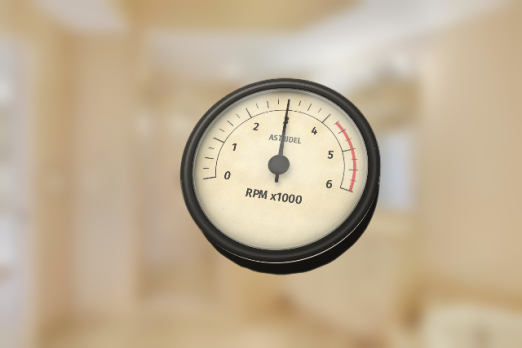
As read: **3000** rpm
